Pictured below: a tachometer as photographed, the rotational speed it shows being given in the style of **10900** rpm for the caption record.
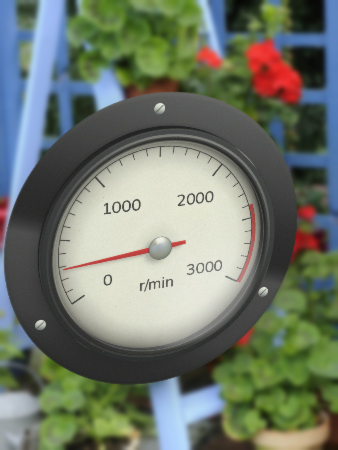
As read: **300** rpm
